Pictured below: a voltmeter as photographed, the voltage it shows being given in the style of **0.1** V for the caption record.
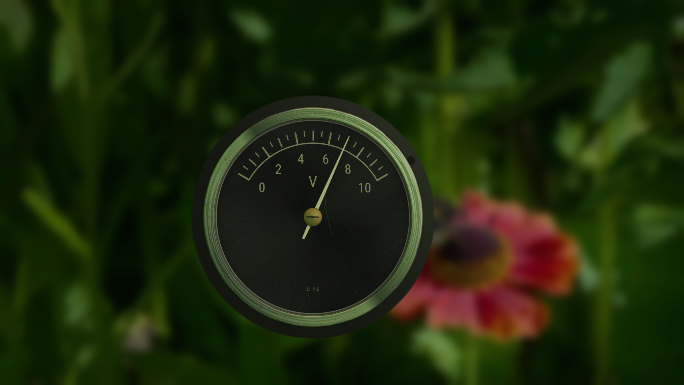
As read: **7** V
